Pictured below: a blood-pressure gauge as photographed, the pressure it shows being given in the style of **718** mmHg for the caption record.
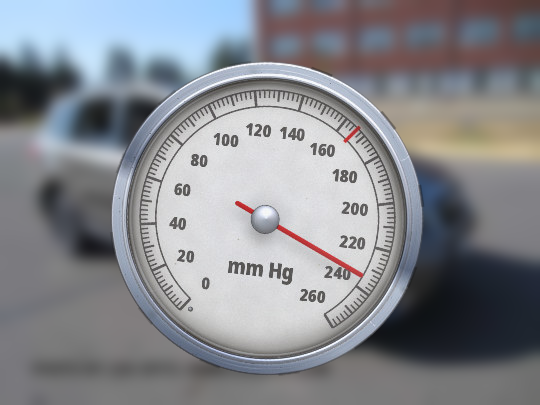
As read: **234** mmHg
